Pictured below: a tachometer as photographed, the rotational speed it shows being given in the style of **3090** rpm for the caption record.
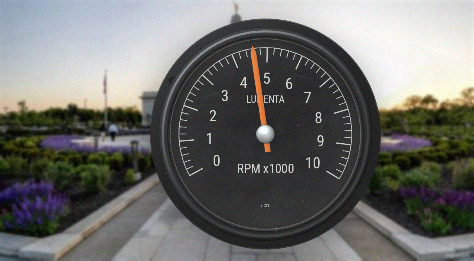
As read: **4600** rpm
